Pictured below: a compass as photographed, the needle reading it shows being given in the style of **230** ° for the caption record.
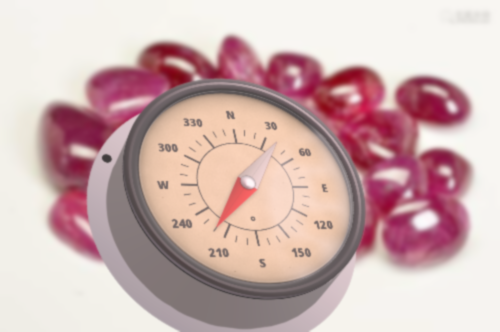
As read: **220** °
